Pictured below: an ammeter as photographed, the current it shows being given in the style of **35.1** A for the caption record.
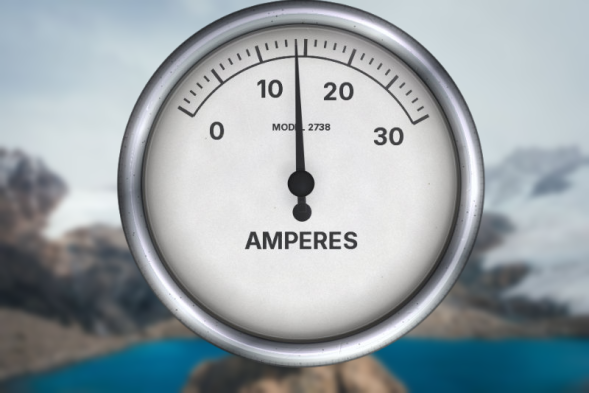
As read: **14** A
